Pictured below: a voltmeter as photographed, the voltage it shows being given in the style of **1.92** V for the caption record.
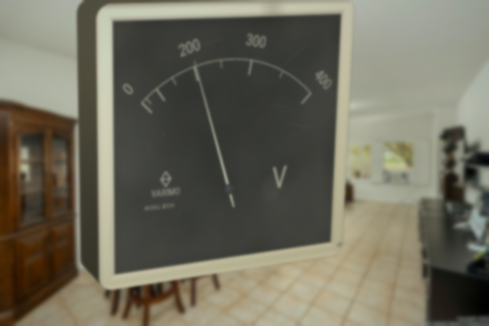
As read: **200** V
